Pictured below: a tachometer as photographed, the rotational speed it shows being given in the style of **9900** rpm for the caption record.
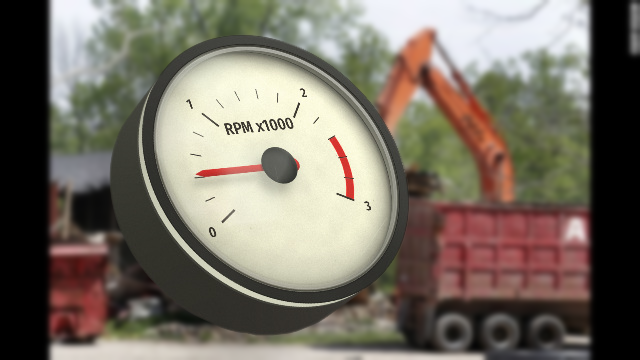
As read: **400** rpm
